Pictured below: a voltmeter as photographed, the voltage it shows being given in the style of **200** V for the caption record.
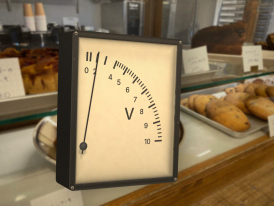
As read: **2** V
